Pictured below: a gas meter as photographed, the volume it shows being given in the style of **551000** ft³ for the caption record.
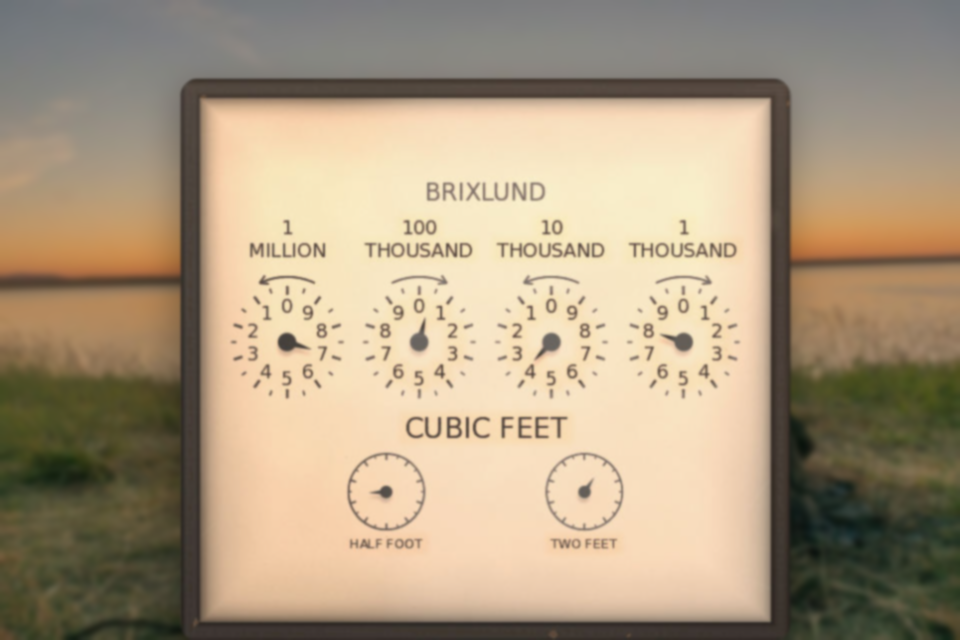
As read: **703800** ft³
